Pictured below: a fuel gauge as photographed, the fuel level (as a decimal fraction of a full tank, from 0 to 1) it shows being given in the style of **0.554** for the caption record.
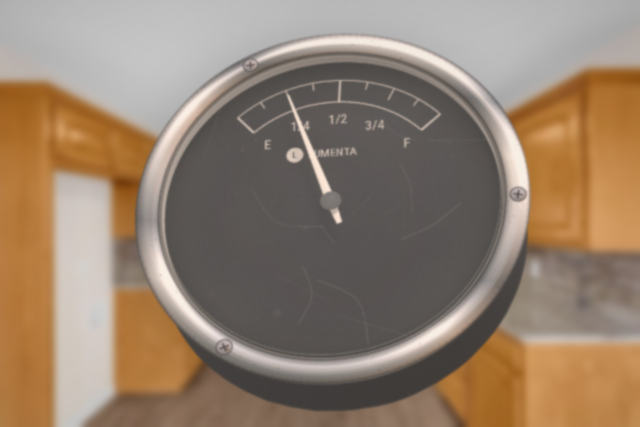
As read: **0.25**
